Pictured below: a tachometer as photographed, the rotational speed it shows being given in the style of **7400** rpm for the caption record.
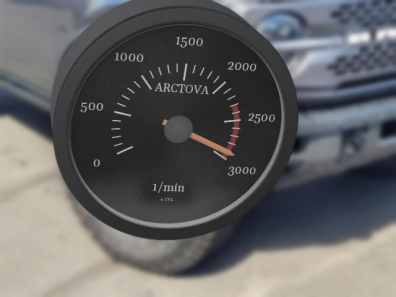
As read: **2900** rpm
